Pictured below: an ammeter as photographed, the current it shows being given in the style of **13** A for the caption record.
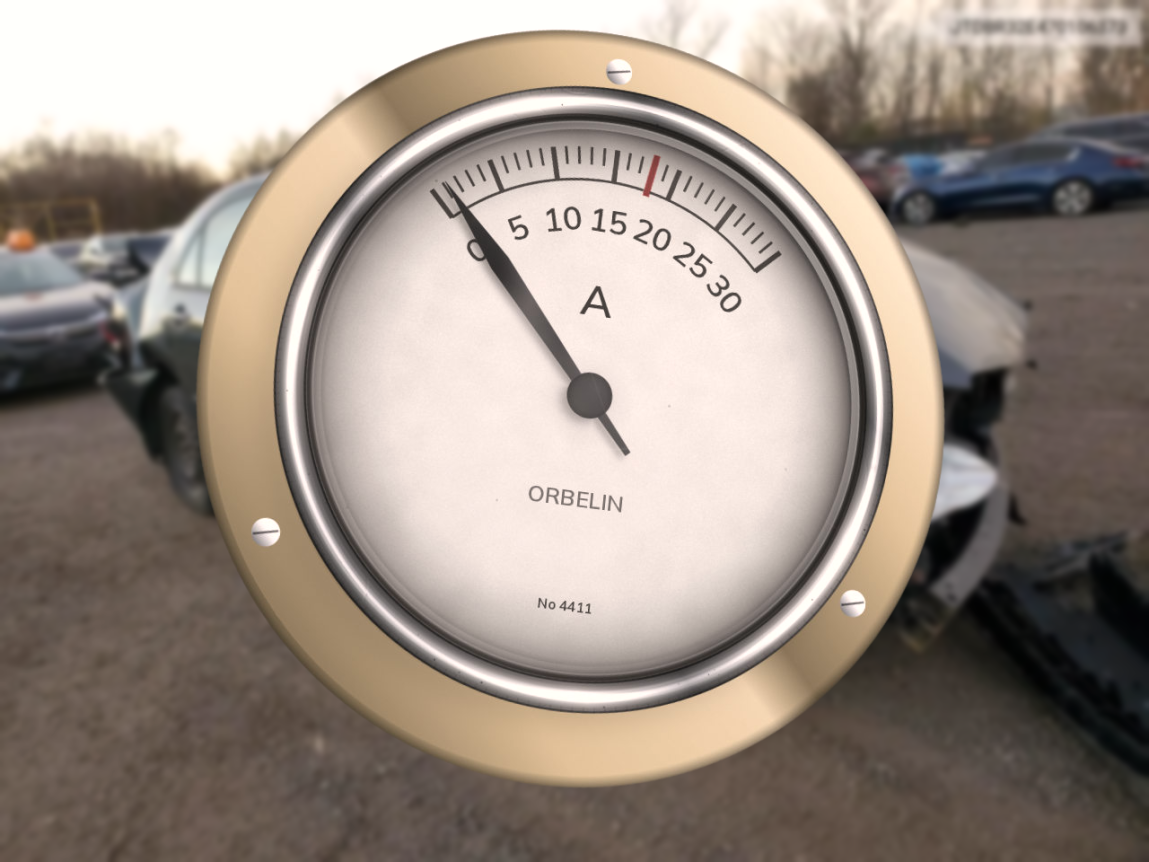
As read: **1** A
